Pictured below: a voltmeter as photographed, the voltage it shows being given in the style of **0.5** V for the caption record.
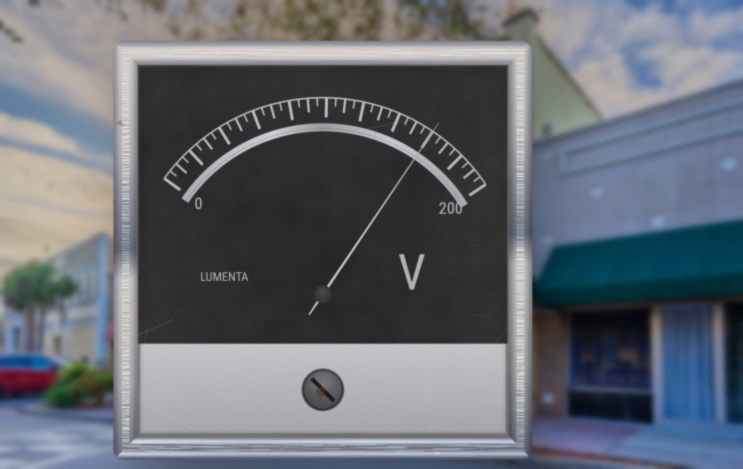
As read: **160** V
